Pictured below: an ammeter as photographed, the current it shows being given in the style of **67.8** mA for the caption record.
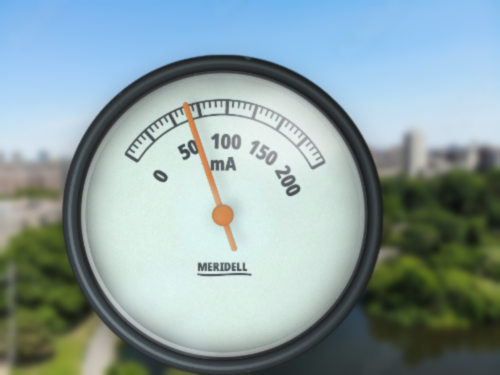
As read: **65** mA
